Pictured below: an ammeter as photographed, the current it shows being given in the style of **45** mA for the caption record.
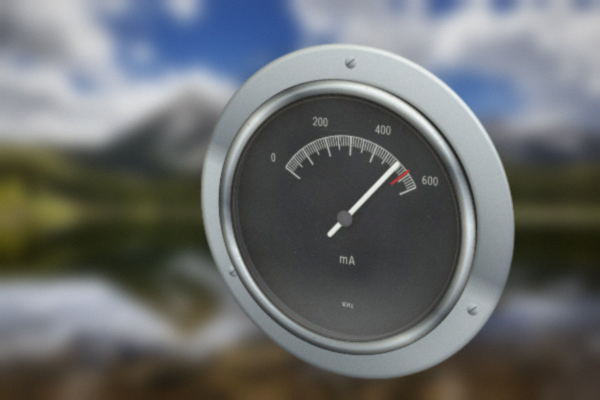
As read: **500** mA
